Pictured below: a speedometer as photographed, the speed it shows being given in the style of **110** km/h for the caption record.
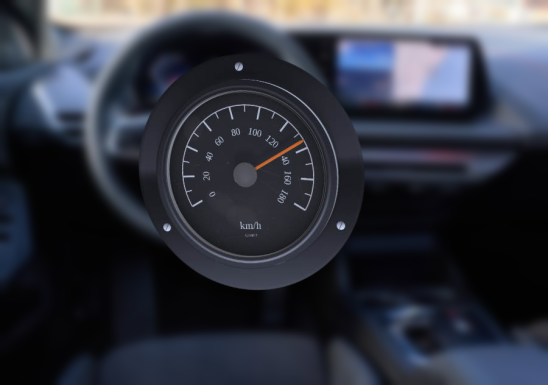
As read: **135** km/h
